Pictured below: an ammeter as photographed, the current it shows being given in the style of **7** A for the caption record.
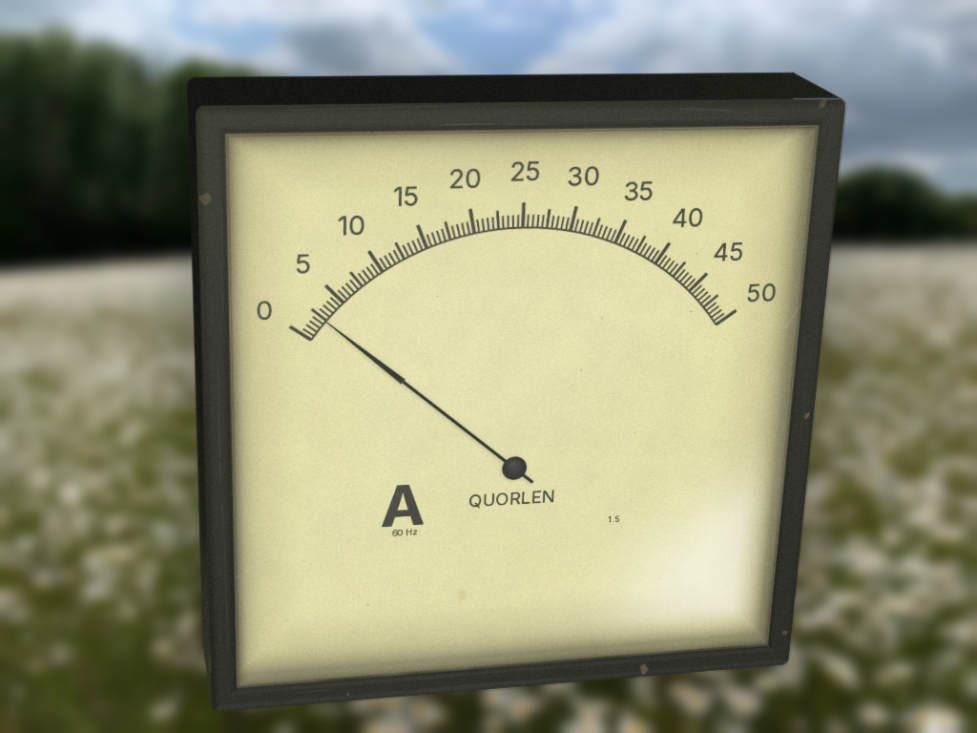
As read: **2.5** A
